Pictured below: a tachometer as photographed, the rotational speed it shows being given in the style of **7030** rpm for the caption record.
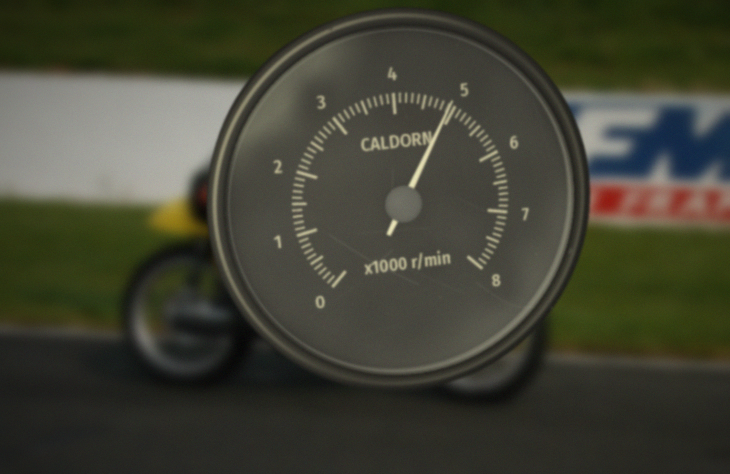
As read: **4900** rpm
